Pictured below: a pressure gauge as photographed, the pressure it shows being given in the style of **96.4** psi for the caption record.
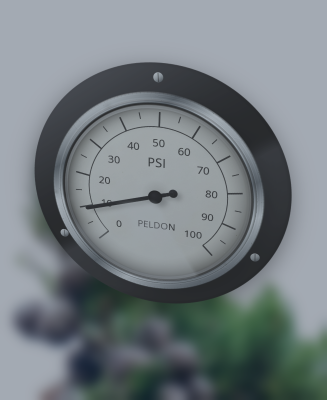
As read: **10** psi
